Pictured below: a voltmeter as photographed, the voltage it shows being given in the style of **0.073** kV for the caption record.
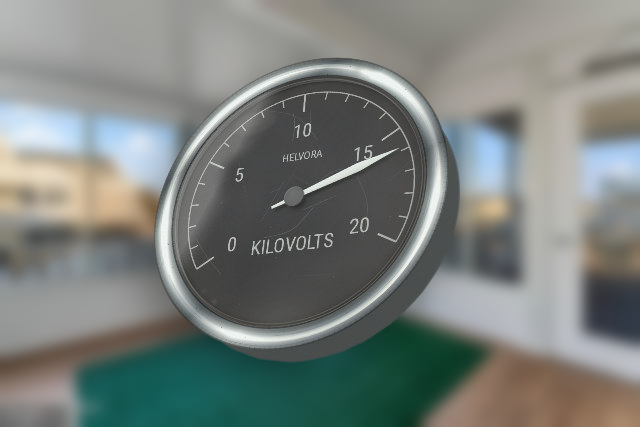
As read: **16** kV
